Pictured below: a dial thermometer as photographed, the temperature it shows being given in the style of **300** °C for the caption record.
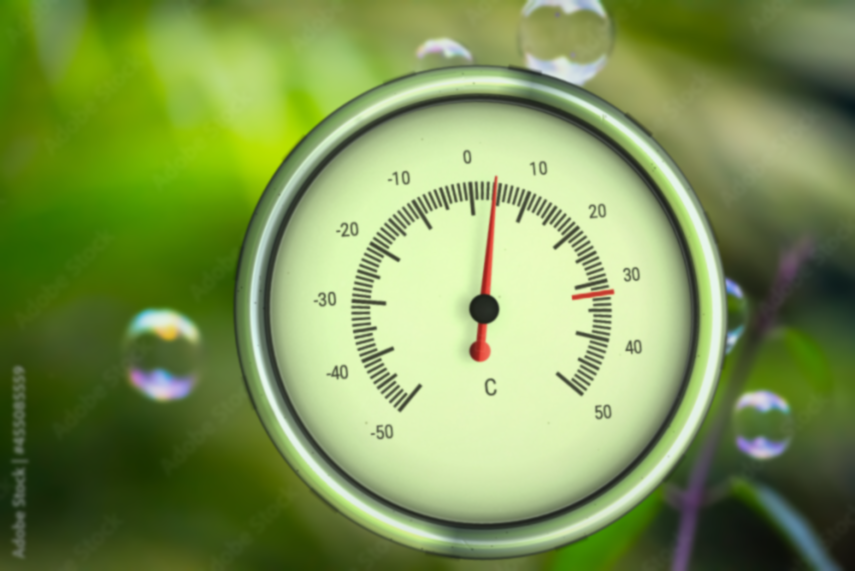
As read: **4** °C
